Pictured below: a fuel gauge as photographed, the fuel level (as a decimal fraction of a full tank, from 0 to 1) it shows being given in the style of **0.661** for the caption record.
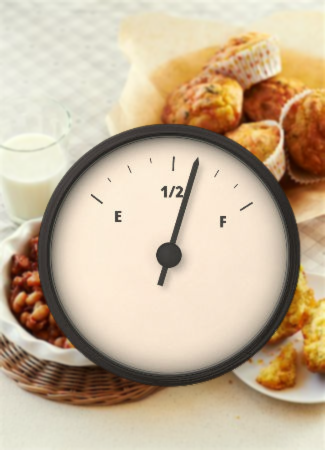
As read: **0.625**
